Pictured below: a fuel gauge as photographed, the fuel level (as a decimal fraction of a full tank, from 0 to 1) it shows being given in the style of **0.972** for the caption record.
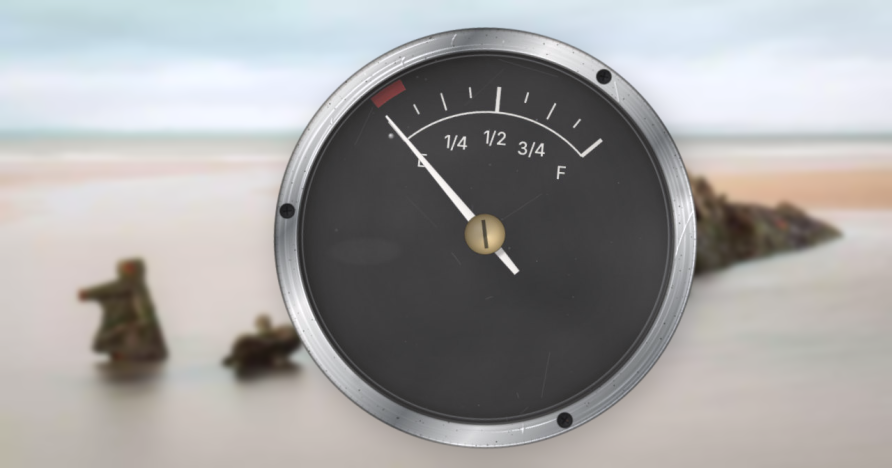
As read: **0**
